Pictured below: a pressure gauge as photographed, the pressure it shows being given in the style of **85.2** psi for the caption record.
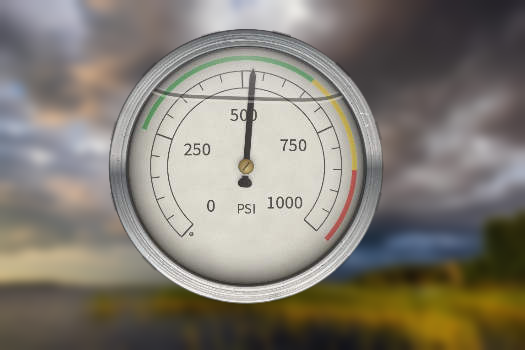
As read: **525** psi
